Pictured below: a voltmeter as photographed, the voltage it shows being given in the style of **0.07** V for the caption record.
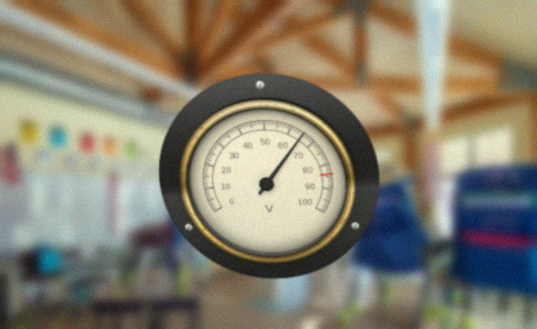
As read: **65** V
